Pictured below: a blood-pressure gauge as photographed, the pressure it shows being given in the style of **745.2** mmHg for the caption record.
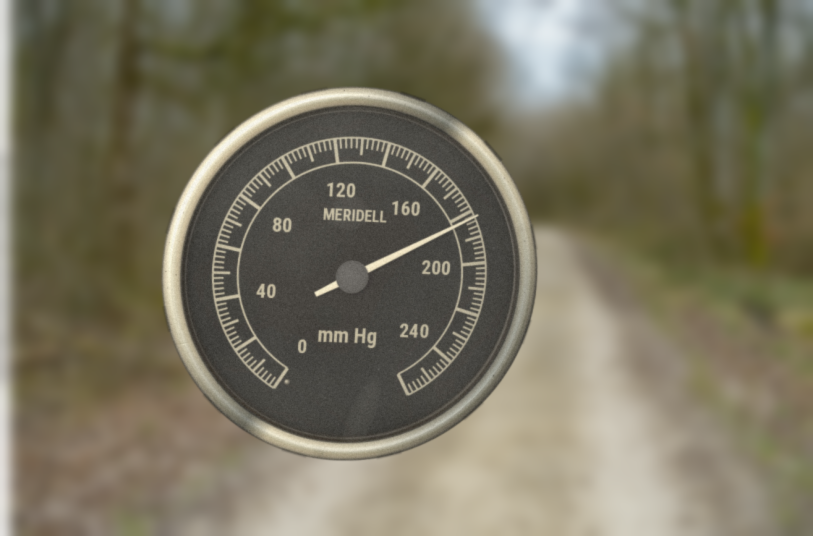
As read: **182** mmHg
